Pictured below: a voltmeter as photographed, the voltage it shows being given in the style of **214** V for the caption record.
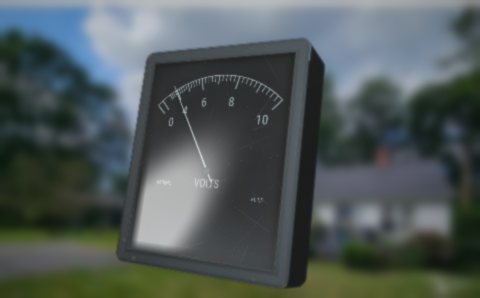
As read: **4** V
